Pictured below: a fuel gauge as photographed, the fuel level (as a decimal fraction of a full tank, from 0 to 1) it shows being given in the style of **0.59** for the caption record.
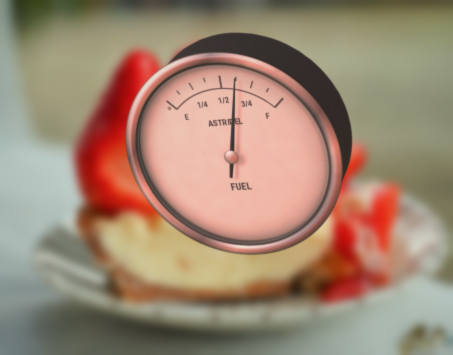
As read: **0.625**
